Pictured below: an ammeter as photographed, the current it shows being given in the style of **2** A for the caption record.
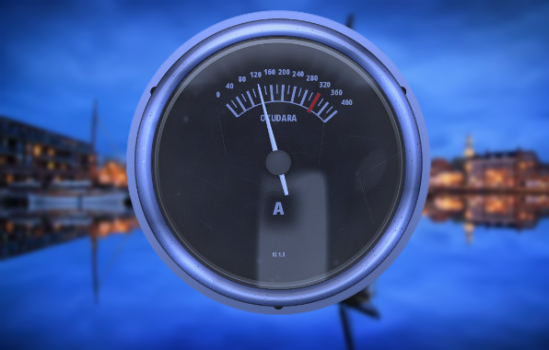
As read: **120** A
